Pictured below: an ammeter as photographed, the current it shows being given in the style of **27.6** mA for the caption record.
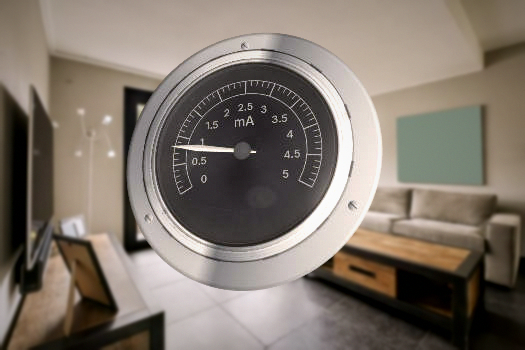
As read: **0.8** mA
